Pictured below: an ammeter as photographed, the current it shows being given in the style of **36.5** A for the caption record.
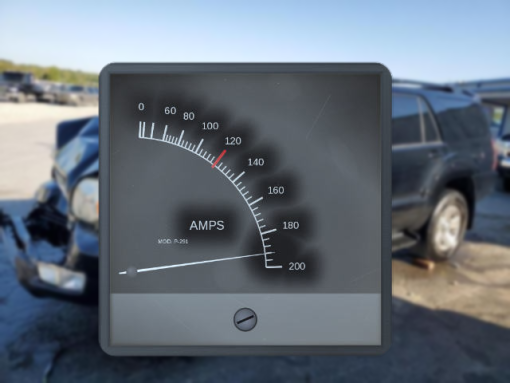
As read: **192** A
